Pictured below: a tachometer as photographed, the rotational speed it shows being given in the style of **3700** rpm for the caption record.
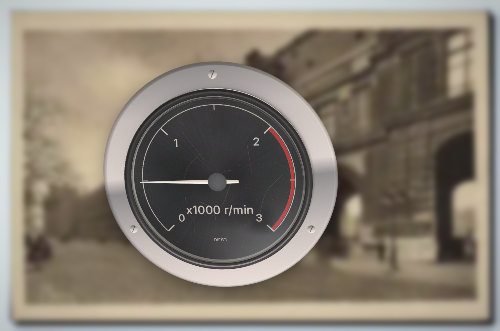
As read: **500** rpm
